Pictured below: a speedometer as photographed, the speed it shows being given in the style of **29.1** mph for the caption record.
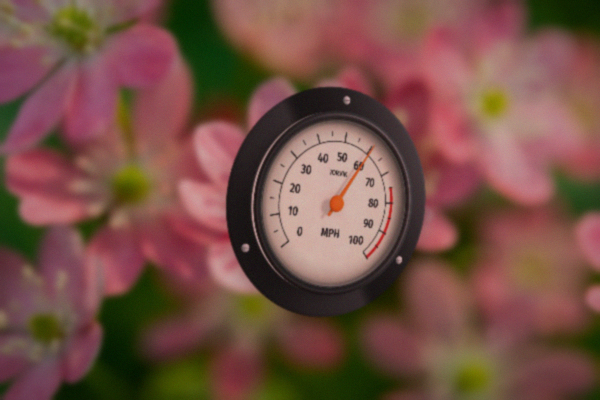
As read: **60** mph
